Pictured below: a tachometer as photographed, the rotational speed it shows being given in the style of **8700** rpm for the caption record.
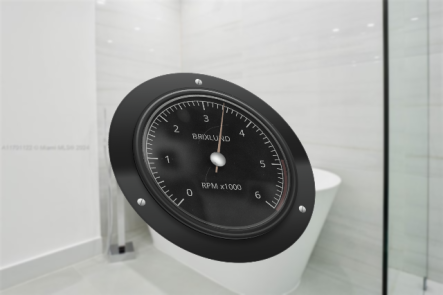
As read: **3400** rpm
